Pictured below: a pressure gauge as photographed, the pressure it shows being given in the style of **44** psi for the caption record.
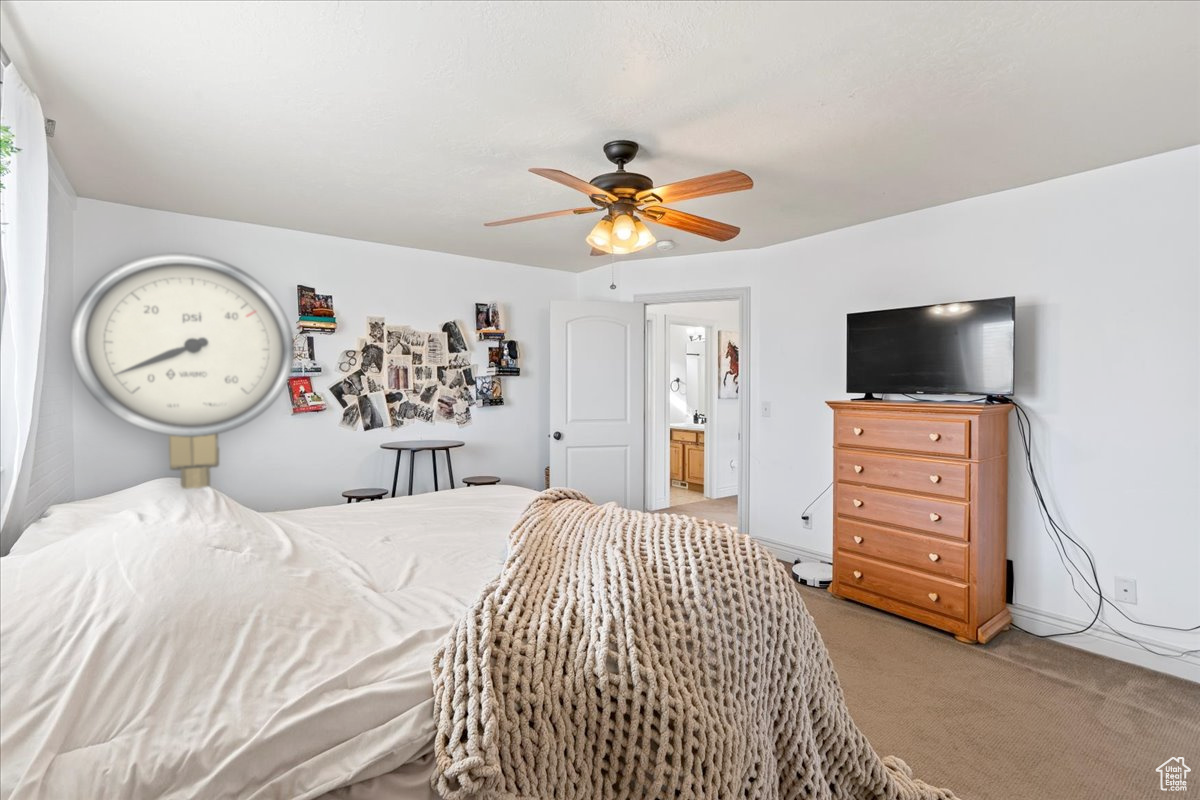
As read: **4** psi
